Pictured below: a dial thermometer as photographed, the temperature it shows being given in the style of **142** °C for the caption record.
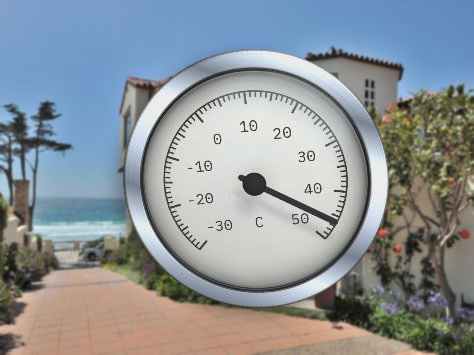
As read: **46** °C
